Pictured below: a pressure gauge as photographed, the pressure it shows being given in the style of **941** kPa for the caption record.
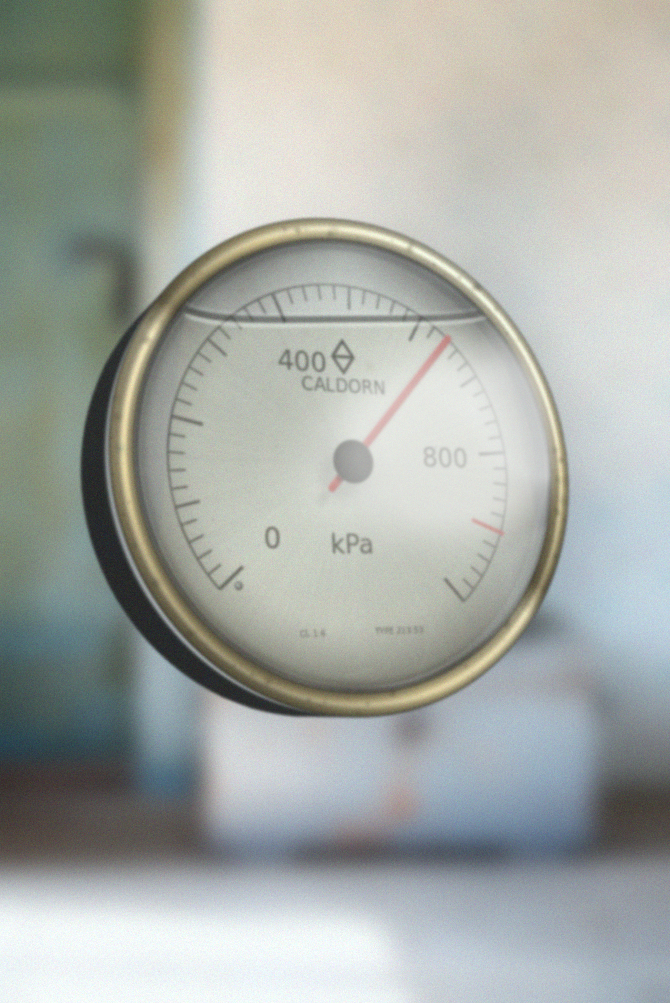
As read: **640** kPa
